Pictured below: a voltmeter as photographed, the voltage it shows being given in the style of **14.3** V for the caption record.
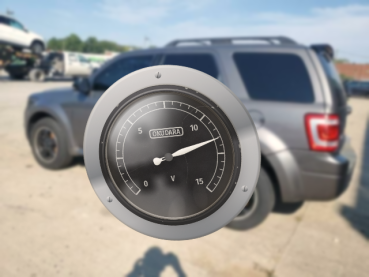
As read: **11.5** V
